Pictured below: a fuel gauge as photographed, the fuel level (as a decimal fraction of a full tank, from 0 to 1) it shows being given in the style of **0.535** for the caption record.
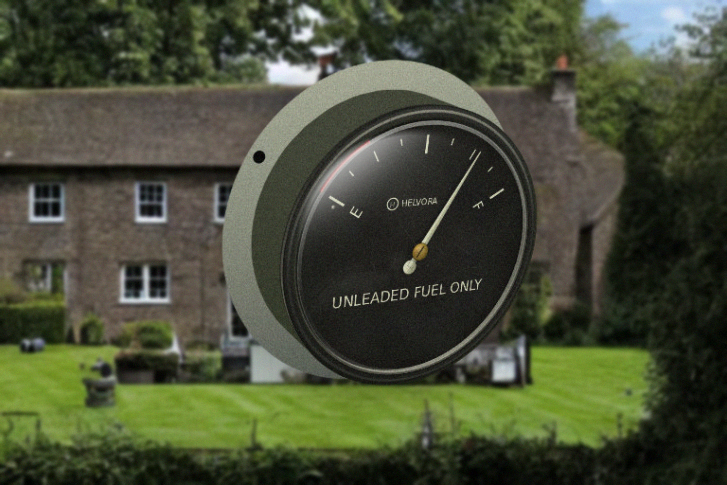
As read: **0.75**
